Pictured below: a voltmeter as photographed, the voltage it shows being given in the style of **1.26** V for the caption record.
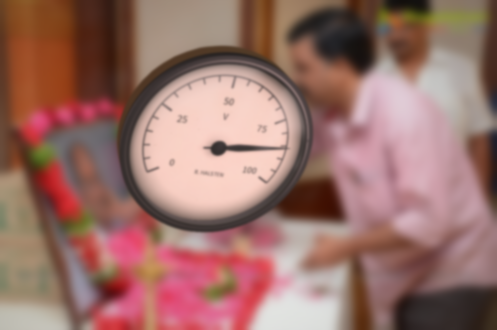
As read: **85** V
